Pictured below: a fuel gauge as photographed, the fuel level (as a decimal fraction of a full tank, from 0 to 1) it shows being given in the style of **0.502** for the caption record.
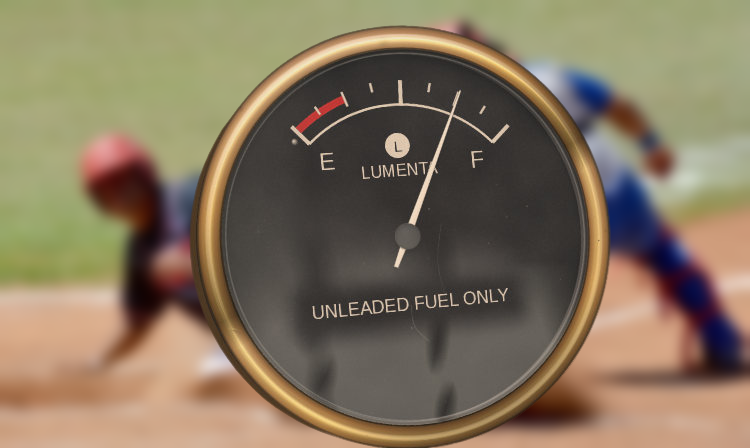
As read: **0.75**
